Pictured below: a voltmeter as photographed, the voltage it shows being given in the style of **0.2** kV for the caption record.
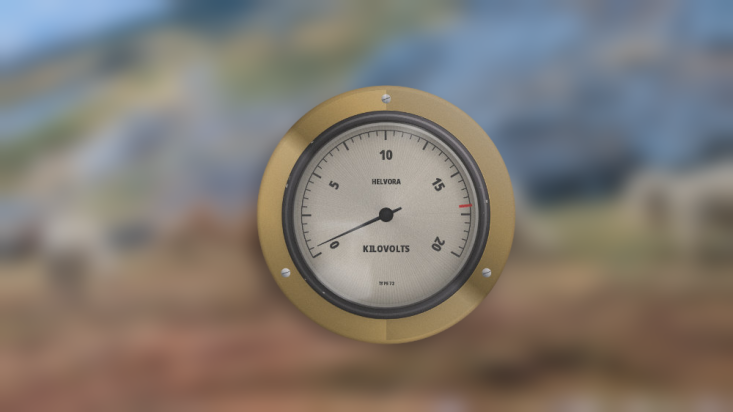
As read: **0.5** kV
